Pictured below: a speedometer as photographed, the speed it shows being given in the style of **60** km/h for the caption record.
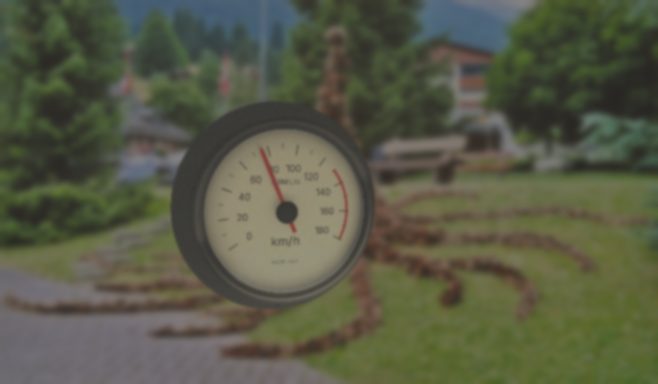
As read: **75** km/h
